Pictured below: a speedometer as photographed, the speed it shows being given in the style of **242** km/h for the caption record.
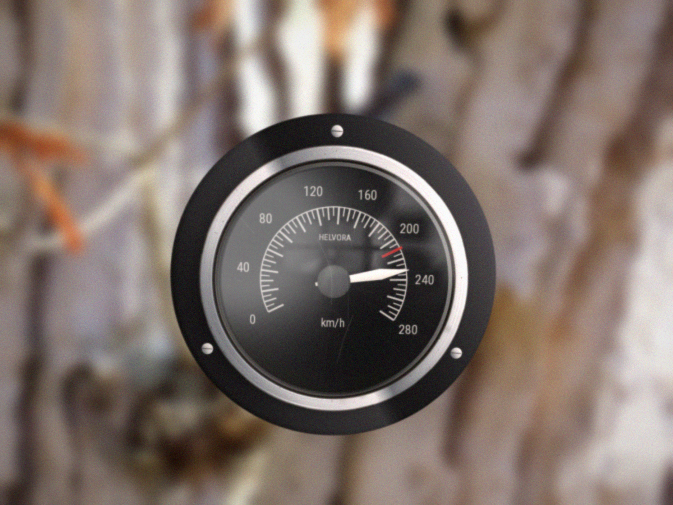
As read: **230** km/h
